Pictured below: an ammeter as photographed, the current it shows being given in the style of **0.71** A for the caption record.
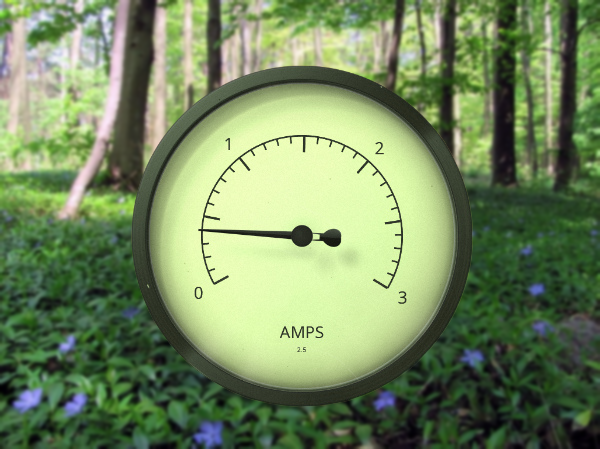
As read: **0.4** A
